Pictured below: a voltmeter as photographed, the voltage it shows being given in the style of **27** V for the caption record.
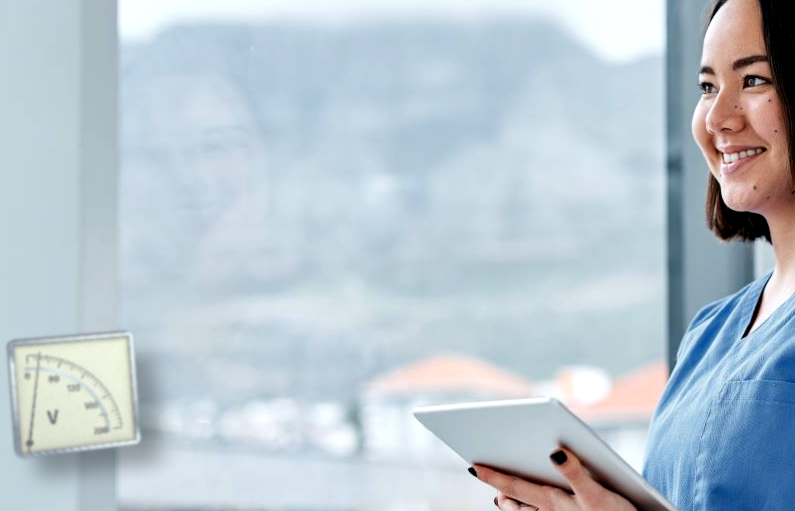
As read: **40** V
